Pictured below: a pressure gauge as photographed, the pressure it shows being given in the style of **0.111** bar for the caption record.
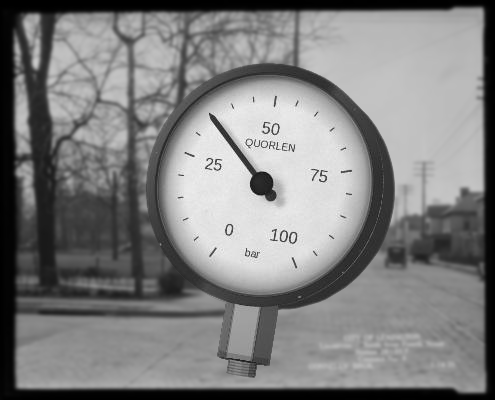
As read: **35** bar
